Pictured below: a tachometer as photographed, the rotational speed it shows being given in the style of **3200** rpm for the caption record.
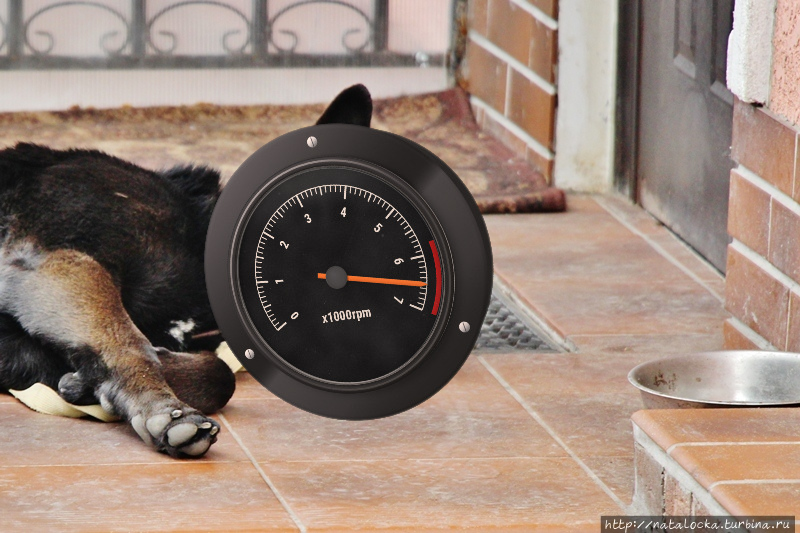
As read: **6500** rpm
